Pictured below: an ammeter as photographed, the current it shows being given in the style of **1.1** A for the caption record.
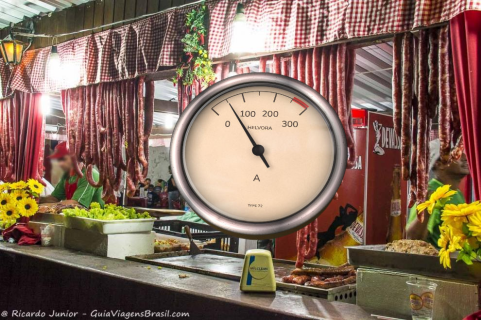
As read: **50** A
